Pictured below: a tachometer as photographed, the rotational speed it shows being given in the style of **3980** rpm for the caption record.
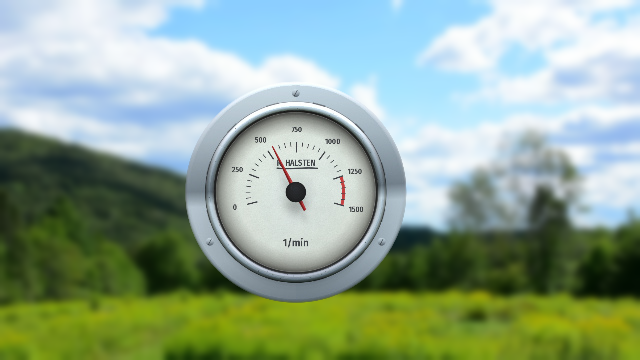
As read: **550** rpm
